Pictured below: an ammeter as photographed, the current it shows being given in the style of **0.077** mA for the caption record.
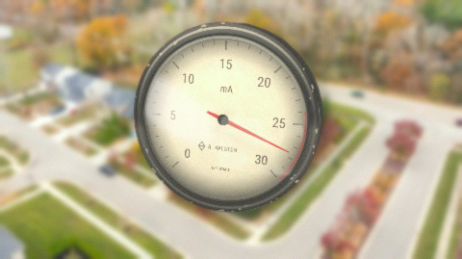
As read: **27.5** mA
